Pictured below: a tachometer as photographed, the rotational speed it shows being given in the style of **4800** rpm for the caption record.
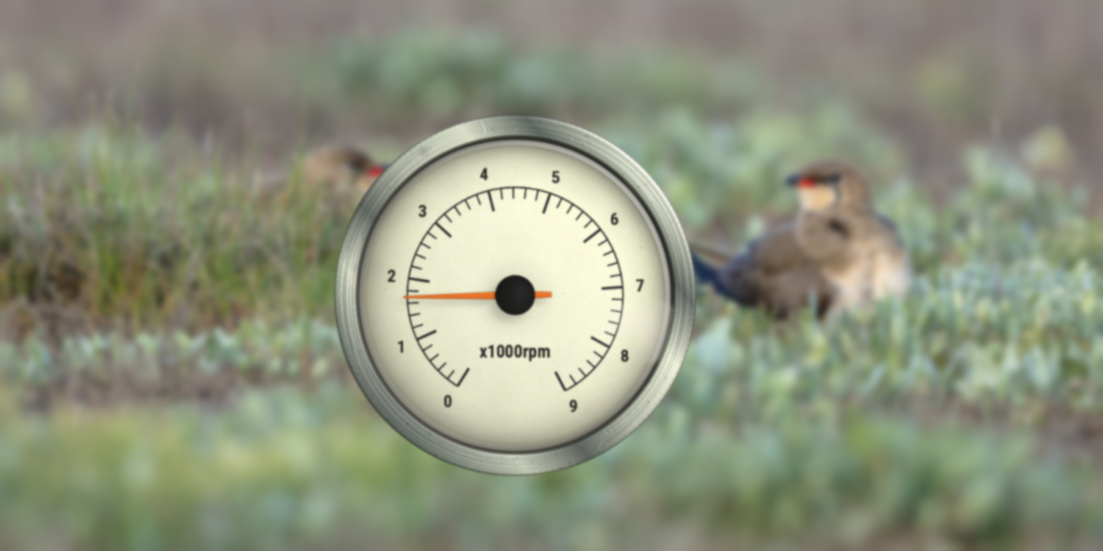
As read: **1700** rpm
